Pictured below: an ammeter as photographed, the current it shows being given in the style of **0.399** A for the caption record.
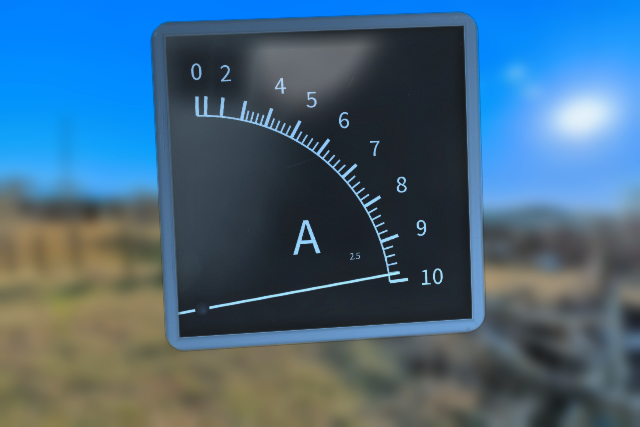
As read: **9.8** A
